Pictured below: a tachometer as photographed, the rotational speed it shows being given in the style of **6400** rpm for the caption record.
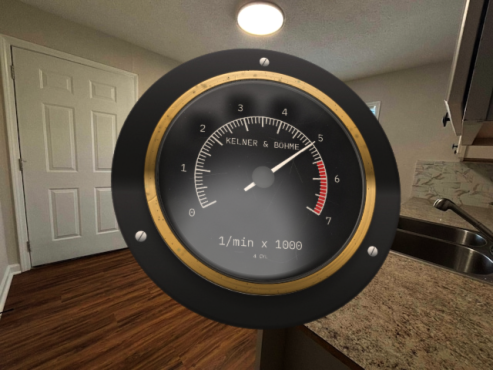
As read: **5000** rpm
